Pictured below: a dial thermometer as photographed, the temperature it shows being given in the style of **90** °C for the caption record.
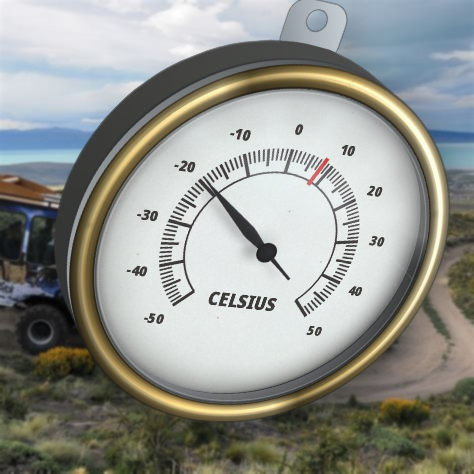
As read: **-19** °C
